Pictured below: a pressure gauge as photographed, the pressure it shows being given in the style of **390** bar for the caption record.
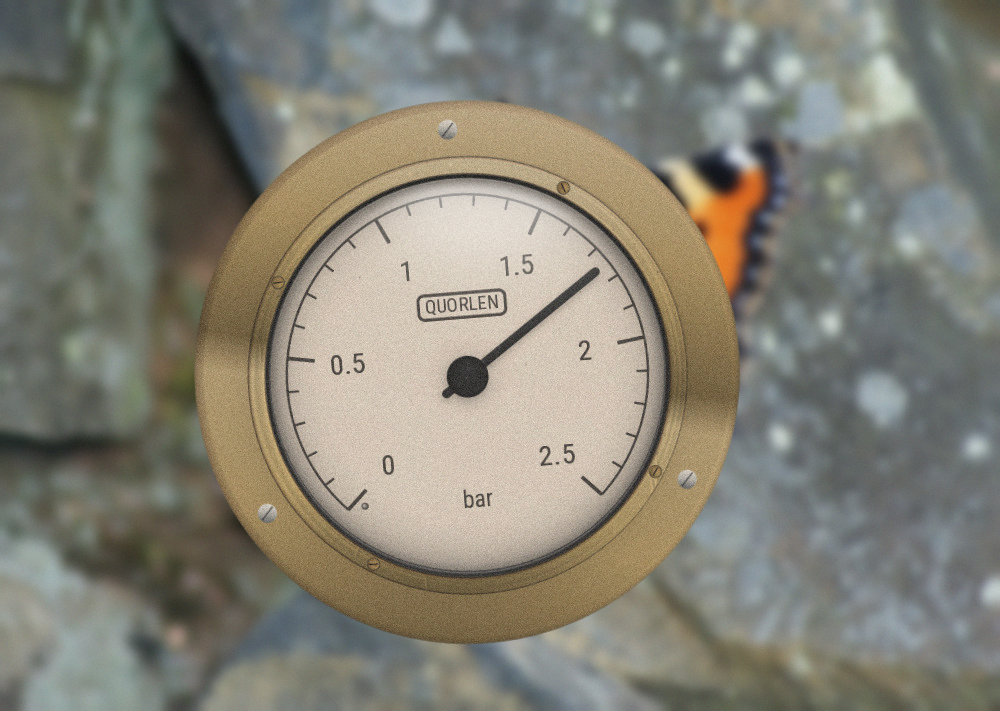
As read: **1.75** bar
